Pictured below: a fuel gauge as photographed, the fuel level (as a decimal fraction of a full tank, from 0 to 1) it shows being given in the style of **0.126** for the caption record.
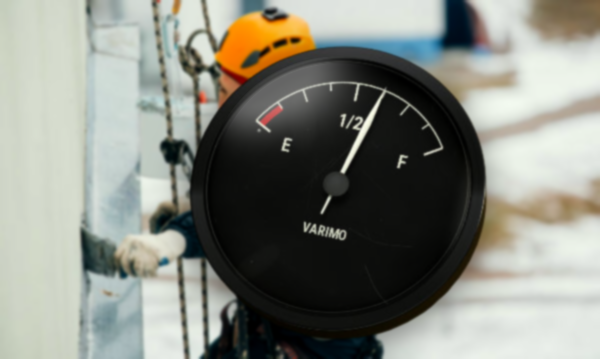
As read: **0.625**
